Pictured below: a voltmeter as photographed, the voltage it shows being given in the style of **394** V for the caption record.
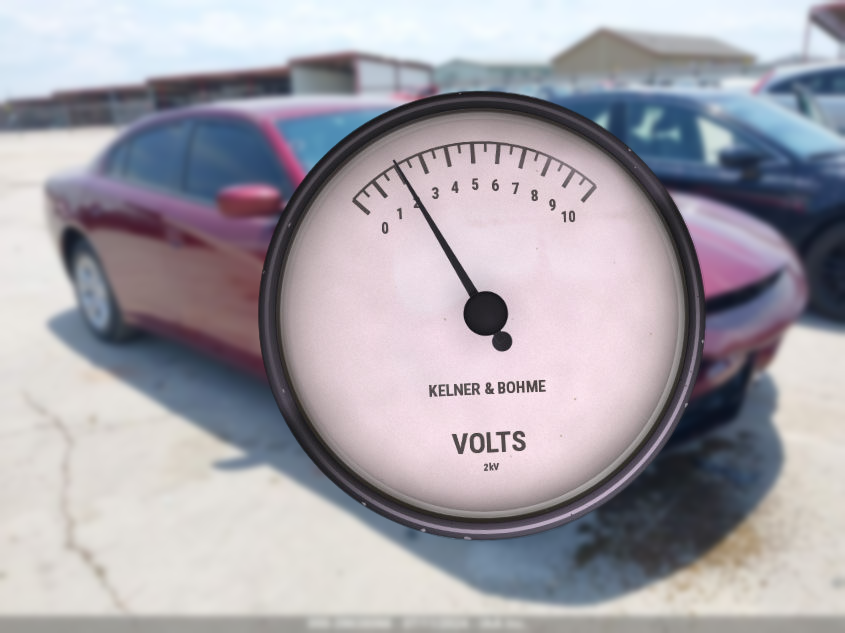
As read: **2** V
